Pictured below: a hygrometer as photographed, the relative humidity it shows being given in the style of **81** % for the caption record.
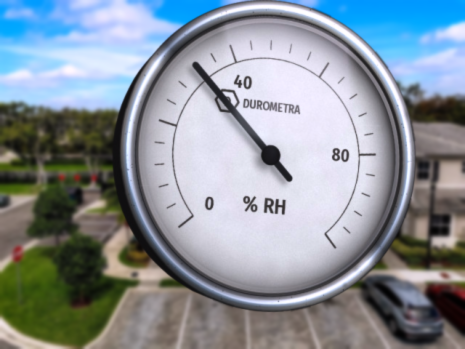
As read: **32** %
